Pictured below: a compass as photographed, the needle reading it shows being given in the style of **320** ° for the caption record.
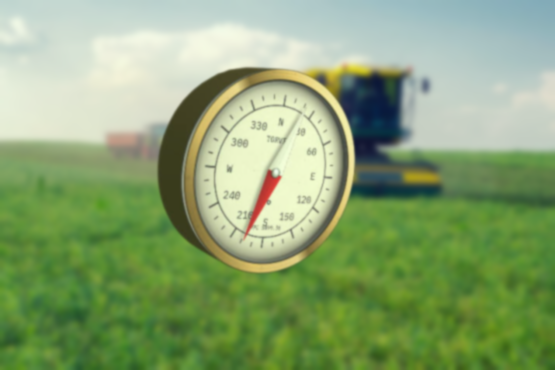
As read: **200** °
